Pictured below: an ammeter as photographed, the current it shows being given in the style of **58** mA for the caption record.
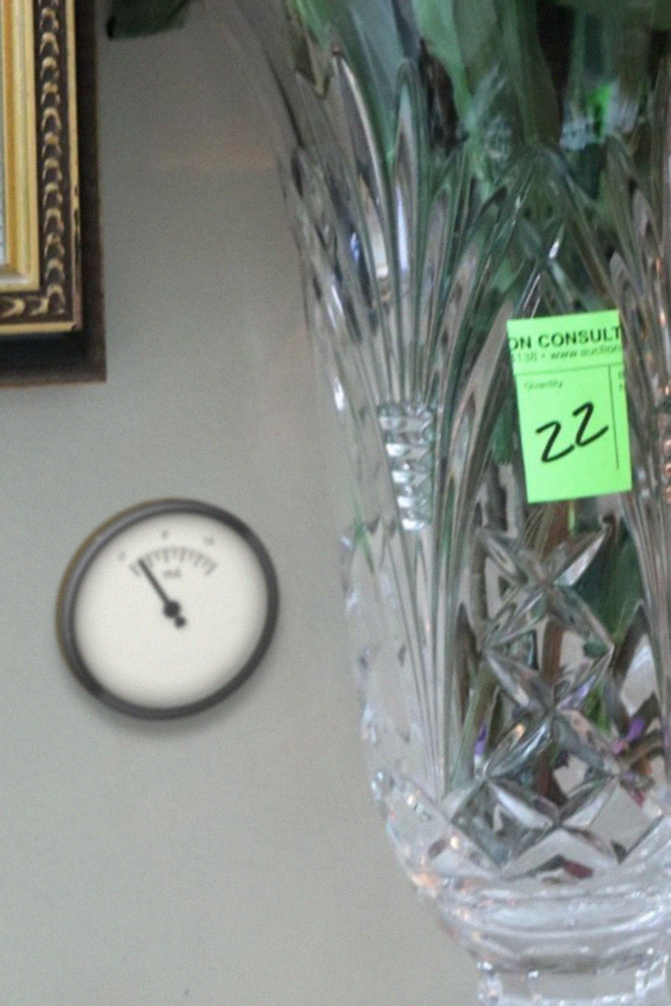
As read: **2** mA
